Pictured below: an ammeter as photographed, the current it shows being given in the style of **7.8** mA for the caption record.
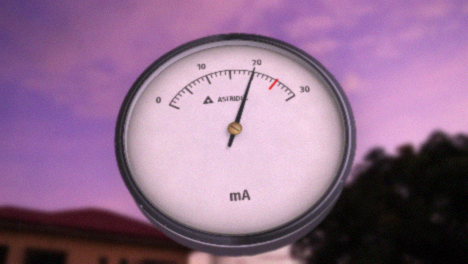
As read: **20** mA
